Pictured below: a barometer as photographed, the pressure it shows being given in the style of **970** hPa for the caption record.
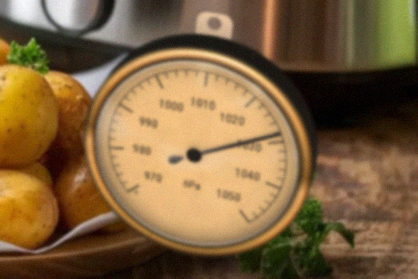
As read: **1028** hPa
